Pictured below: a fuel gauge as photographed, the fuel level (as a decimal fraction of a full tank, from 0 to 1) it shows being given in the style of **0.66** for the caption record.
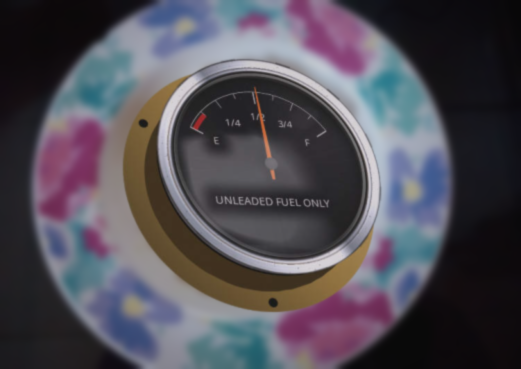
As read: **0.5**
